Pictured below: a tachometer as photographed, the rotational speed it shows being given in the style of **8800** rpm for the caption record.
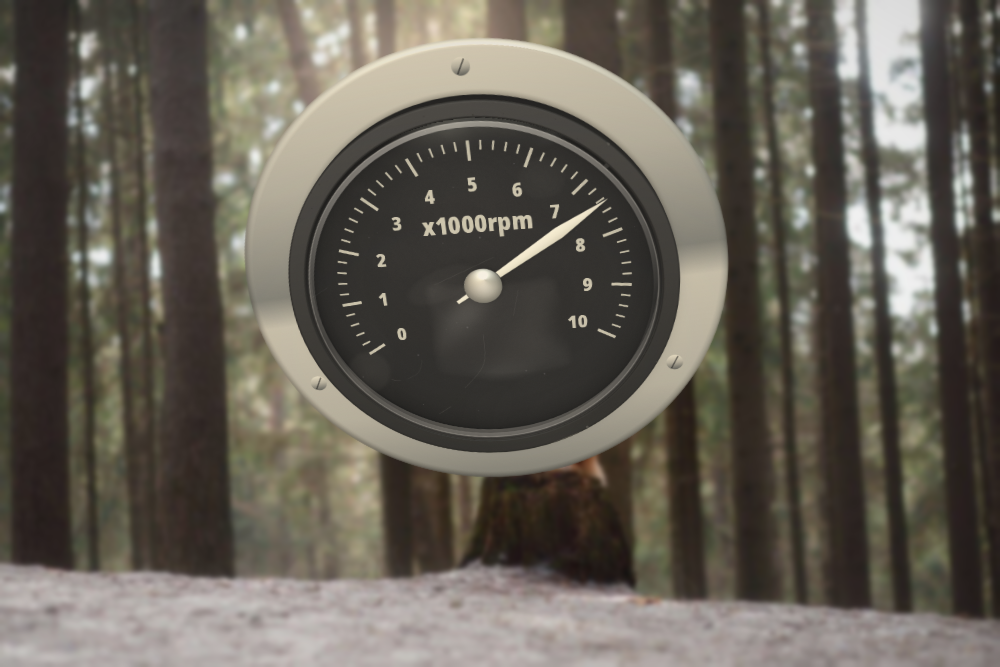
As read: **7400** rpm
